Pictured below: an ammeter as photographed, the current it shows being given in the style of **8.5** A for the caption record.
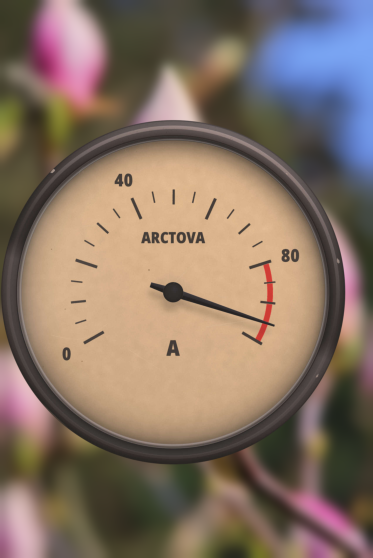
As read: **95** A
